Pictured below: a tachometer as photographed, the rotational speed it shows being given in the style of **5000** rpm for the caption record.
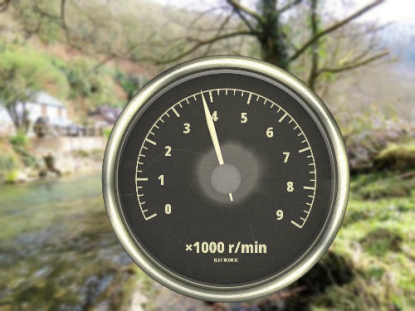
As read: **3800** rpm
